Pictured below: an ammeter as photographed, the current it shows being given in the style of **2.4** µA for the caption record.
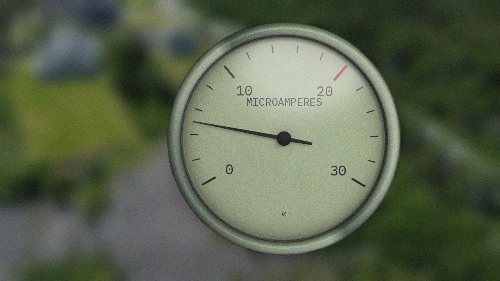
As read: **5** µA
